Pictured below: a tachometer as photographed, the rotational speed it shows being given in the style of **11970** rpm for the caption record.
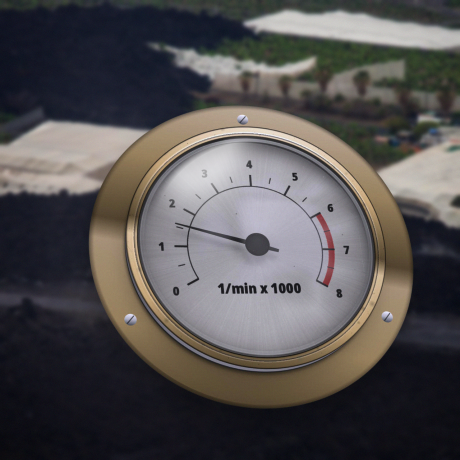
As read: **1500** rpm
